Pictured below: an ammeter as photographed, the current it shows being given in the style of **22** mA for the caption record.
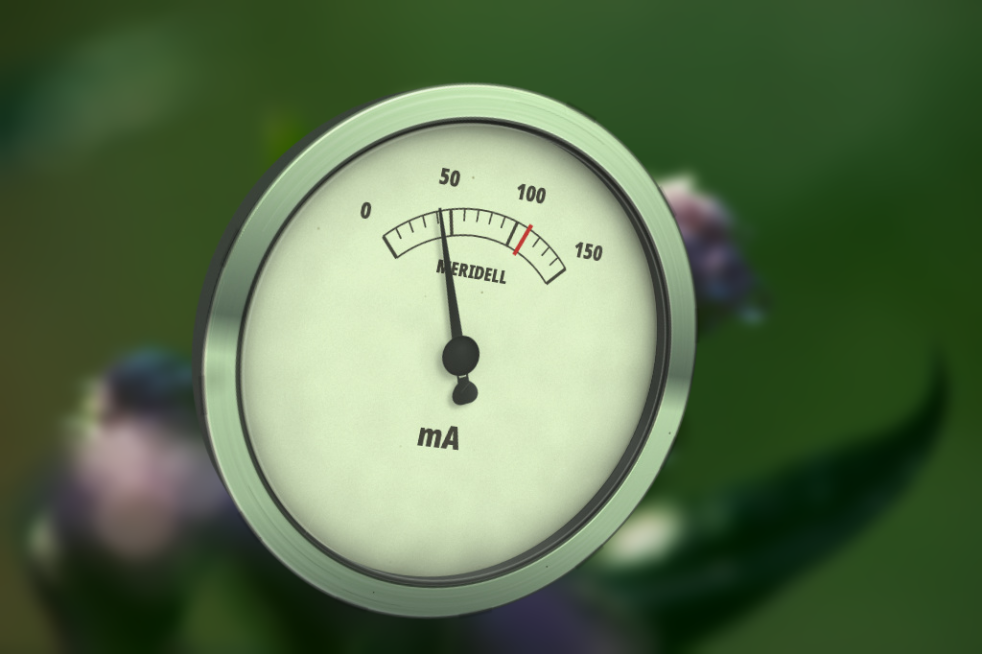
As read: **40** mA
